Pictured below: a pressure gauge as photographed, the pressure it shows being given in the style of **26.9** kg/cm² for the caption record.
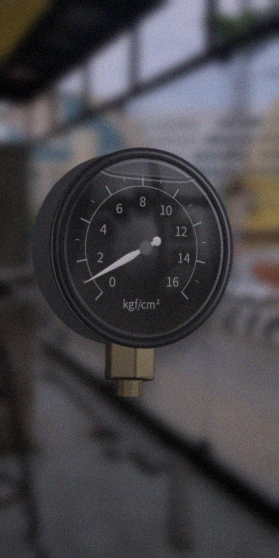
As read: **1** kg/cm²
